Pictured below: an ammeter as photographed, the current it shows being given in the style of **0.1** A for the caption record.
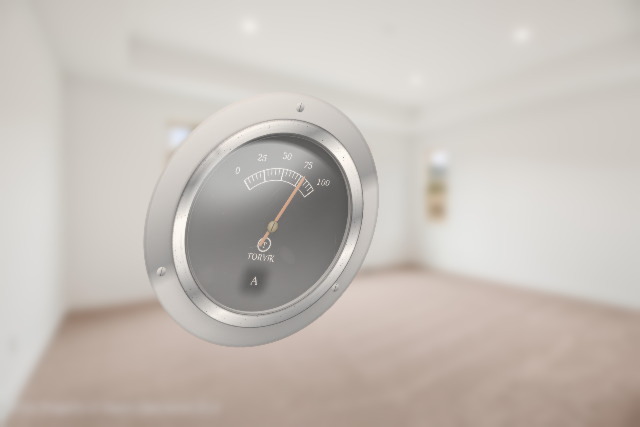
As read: **75** A
